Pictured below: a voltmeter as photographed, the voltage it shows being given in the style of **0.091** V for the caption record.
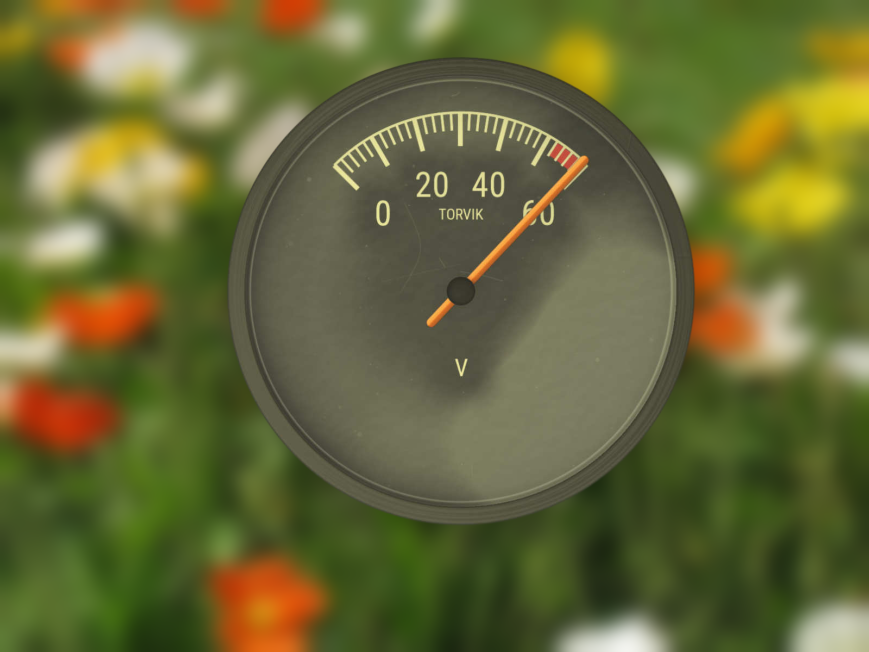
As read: **59** V
